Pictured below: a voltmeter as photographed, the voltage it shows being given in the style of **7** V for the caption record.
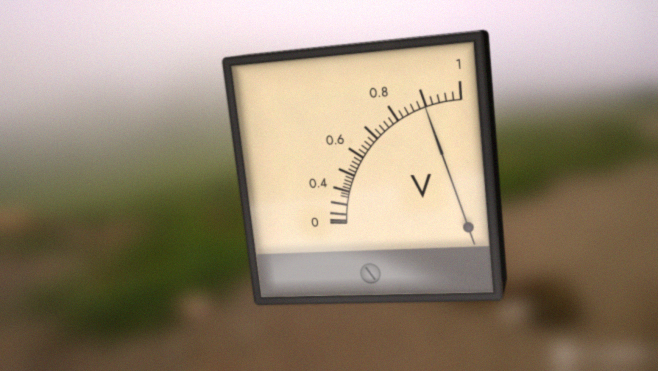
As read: **0.9** V
